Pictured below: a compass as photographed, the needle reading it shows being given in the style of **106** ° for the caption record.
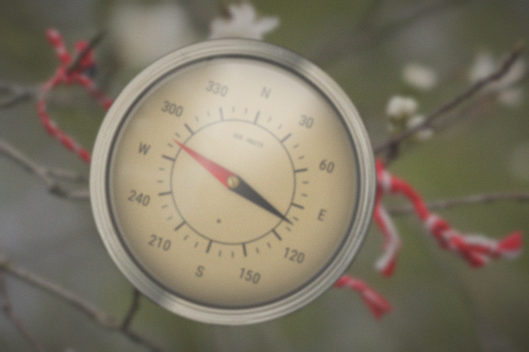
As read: **285** °
